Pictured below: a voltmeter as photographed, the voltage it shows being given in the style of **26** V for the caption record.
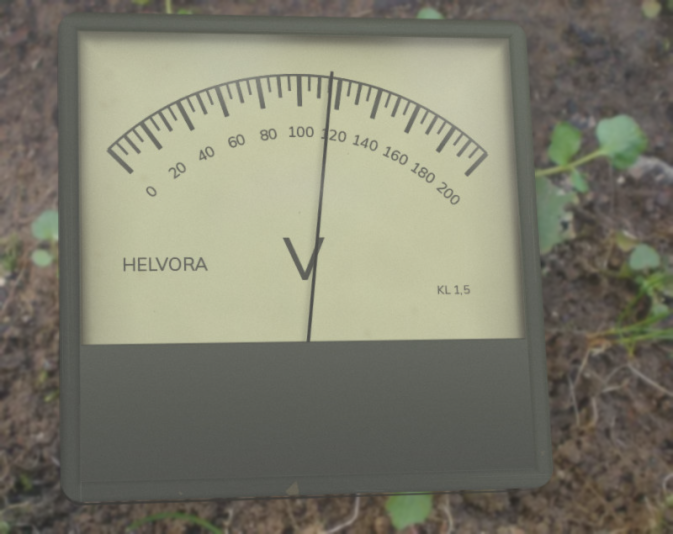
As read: **115** V
